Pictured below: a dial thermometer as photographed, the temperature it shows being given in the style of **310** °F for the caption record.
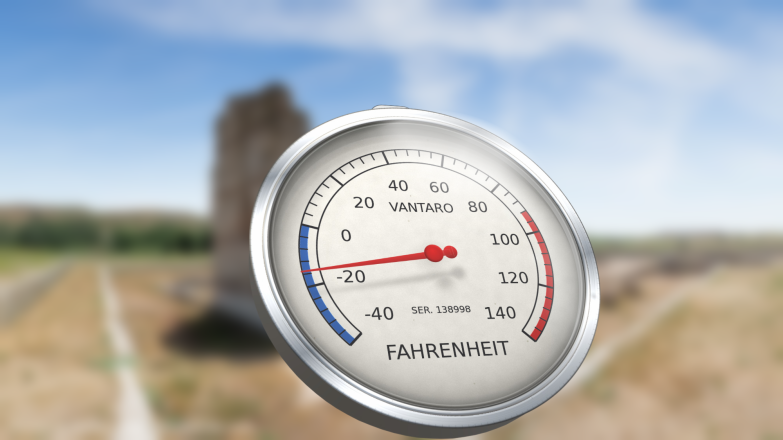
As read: **-16** °F
